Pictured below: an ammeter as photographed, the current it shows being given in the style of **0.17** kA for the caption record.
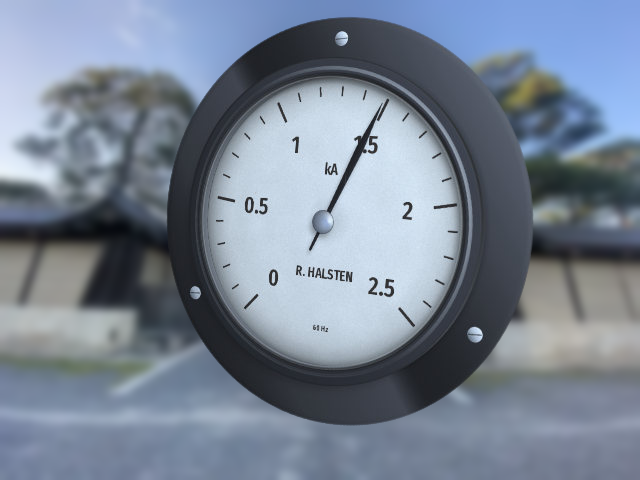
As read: **1.5** kA
